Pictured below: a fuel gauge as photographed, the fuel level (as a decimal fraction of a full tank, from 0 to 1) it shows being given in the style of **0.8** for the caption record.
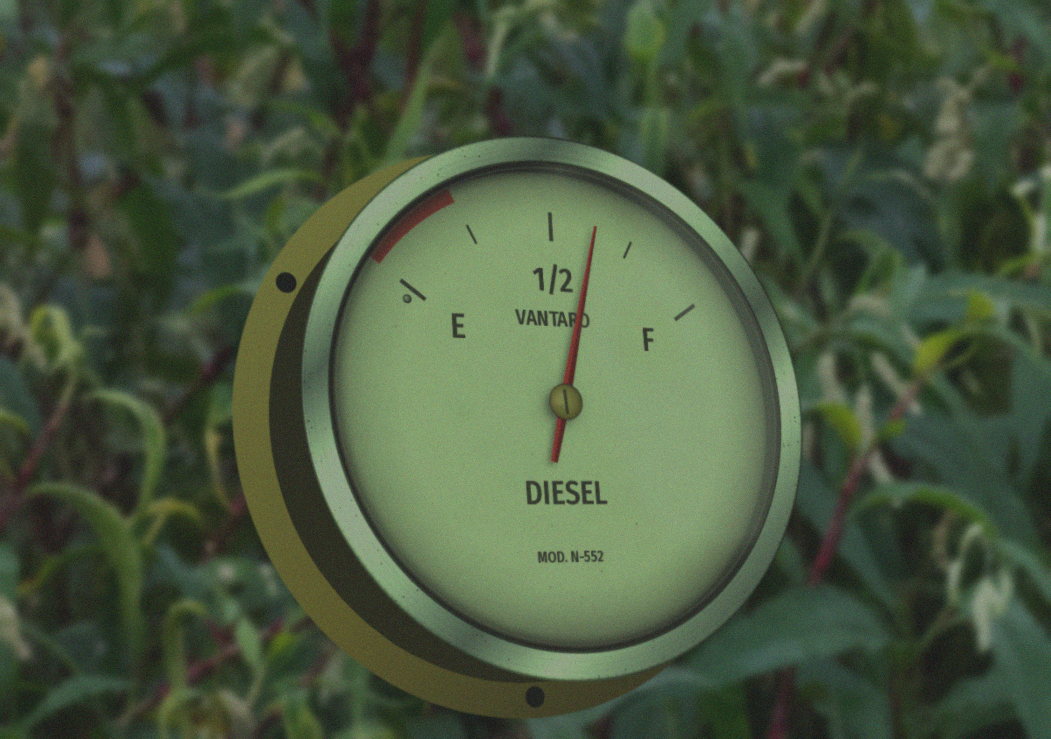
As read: **0.625**
